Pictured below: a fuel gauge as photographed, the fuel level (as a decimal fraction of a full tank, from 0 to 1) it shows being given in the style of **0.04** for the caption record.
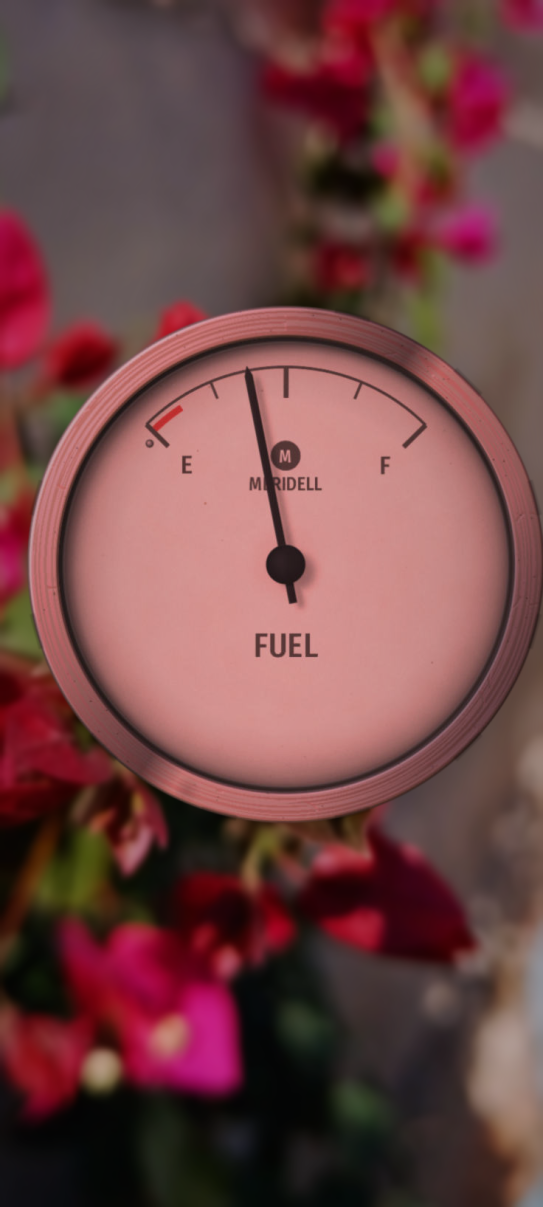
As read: **0.375**
